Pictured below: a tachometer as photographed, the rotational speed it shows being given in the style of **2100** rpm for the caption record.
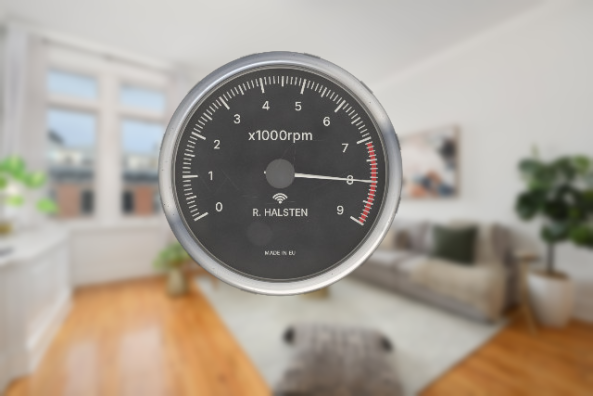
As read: **8000** rpm
